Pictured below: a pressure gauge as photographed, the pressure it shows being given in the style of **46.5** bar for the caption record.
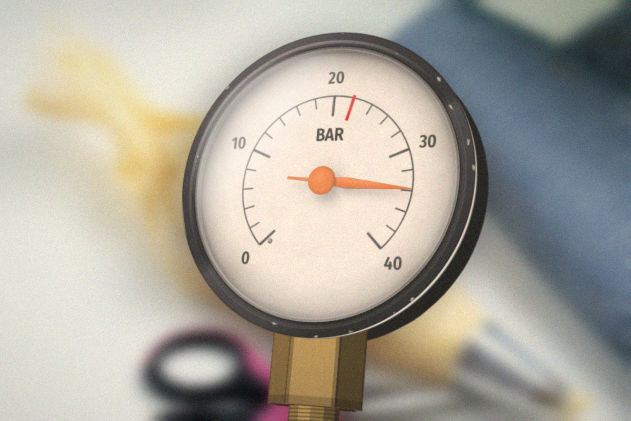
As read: **34** bar
